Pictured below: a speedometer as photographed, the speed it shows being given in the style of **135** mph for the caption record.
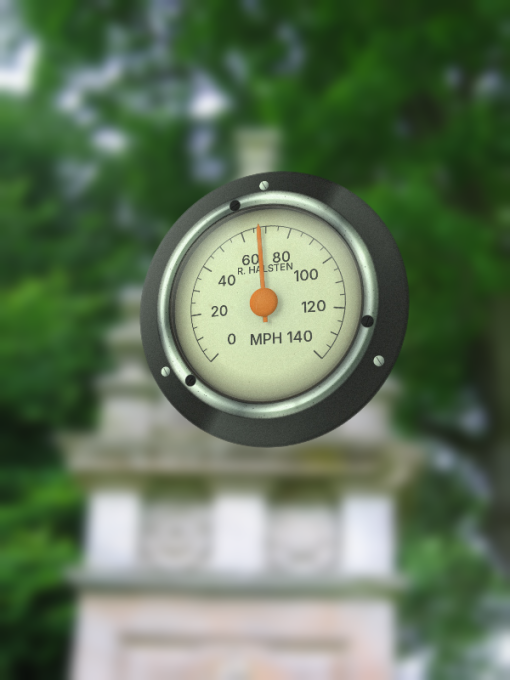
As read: **67.5** mph
